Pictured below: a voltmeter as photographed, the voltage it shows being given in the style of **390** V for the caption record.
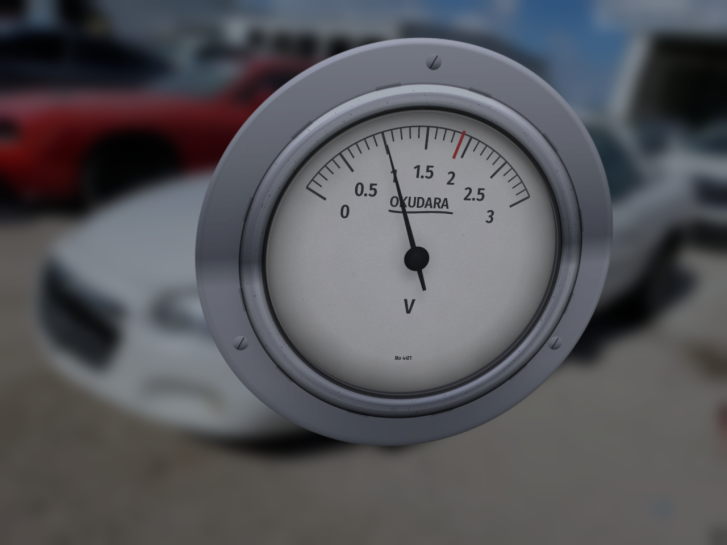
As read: **1** V
